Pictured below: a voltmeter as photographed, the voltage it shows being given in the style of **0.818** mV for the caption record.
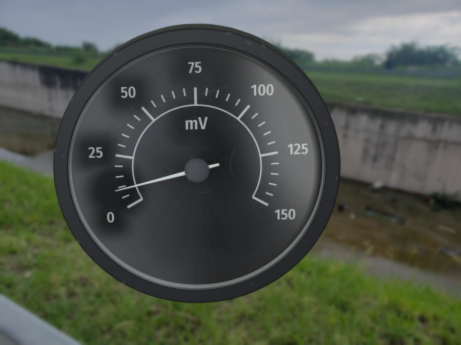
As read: **10** mV
